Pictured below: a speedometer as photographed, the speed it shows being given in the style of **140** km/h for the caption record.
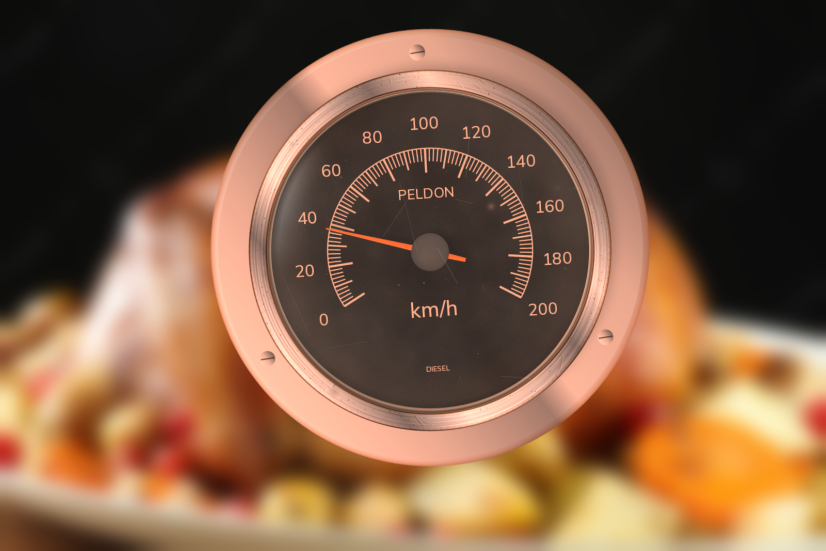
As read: **38** km/h
